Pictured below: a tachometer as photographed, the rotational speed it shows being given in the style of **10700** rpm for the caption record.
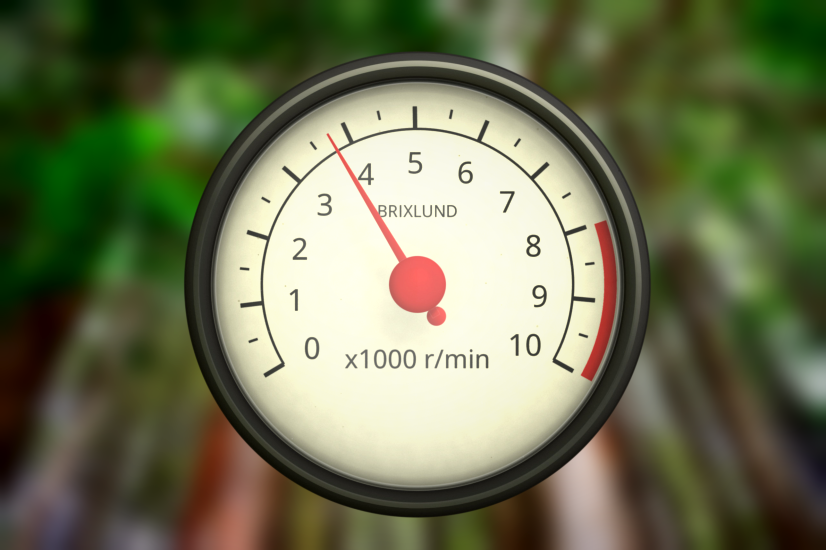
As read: **3750** rpm
